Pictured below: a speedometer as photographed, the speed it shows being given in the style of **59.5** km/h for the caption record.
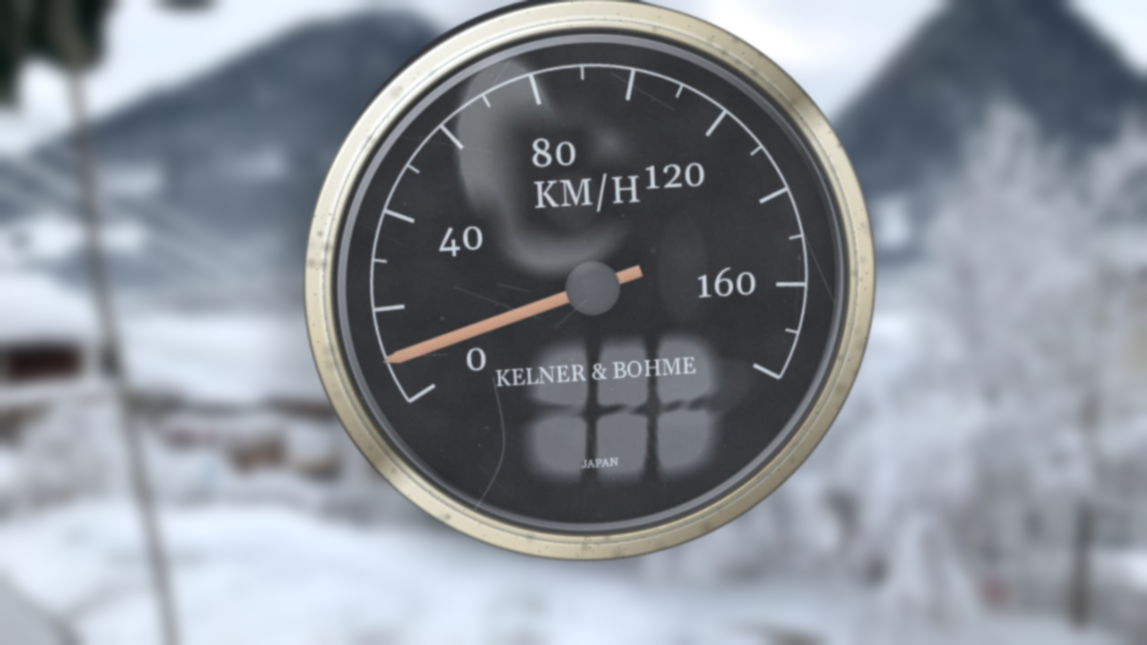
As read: **10** km/h
